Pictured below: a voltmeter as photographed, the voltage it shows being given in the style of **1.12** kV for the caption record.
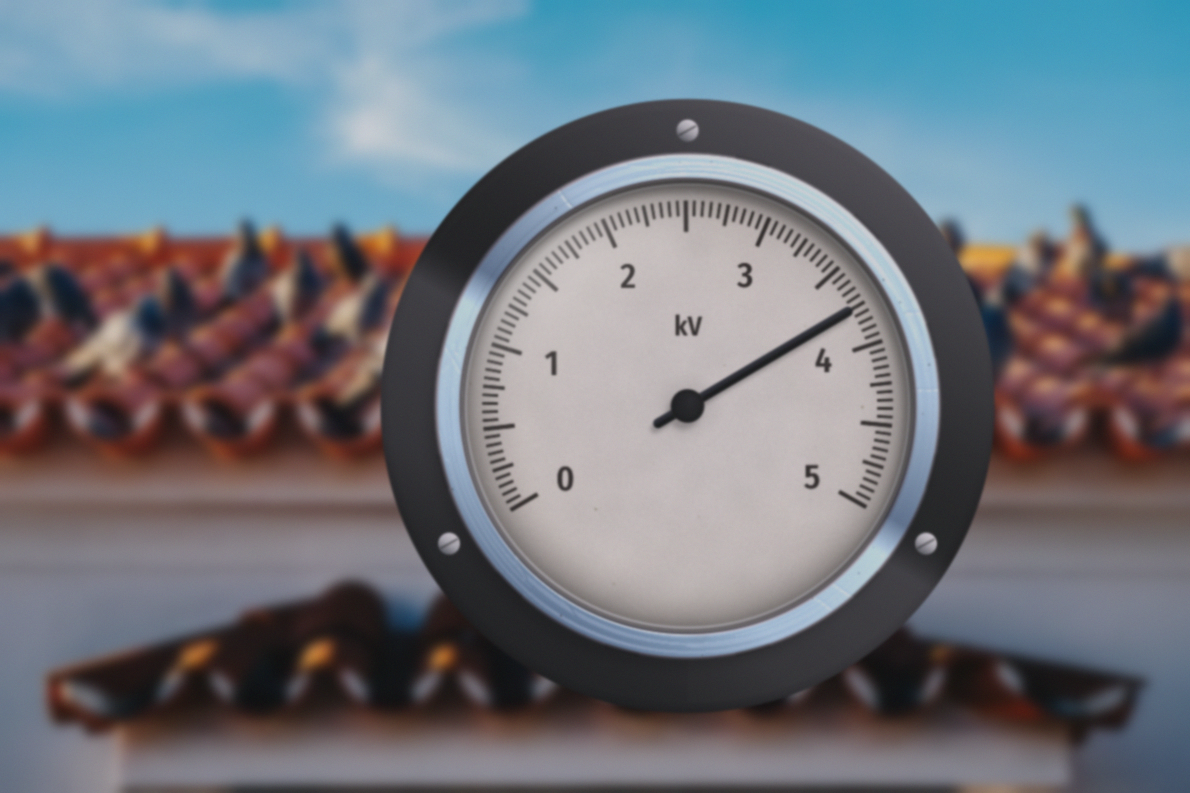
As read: **3.75** kV
